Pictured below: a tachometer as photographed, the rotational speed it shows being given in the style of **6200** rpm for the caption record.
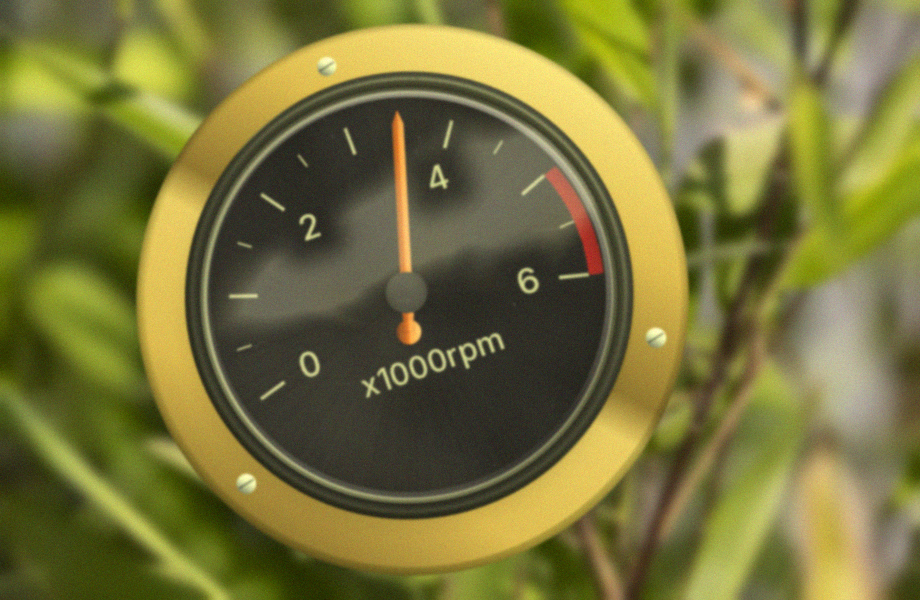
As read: **3500** rpm
